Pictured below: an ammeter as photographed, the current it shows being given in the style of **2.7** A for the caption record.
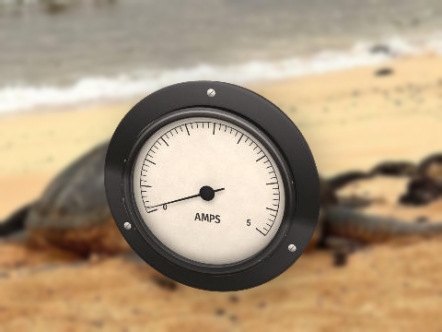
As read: **0.1** A
